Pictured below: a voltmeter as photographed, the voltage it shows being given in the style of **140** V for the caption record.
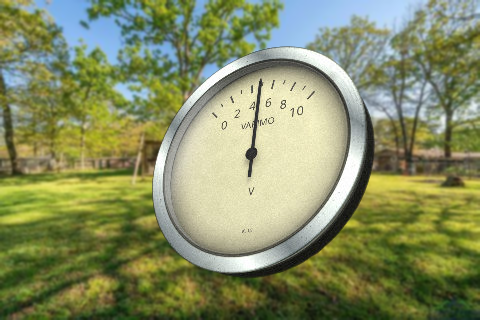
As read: **5** V
